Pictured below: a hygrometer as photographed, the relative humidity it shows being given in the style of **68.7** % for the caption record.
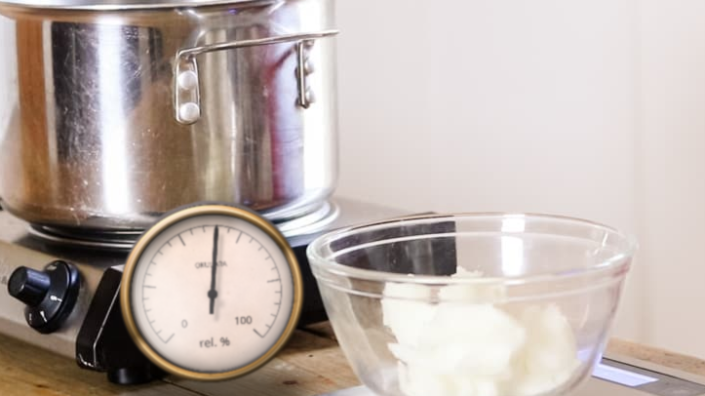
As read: **52** %
